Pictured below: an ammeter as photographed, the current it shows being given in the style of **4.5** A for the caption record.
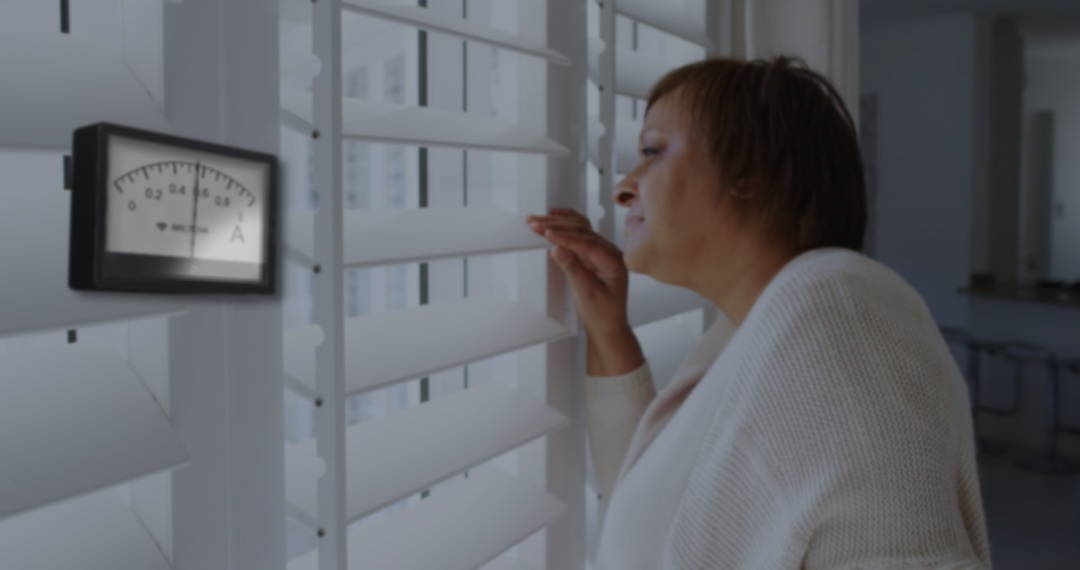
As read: **0.55** A
